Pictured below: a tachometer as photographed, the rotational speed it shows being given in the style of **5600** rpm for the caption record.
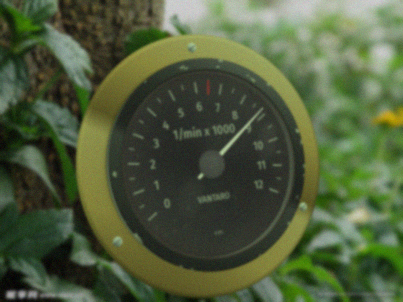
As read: **8750** rpm
